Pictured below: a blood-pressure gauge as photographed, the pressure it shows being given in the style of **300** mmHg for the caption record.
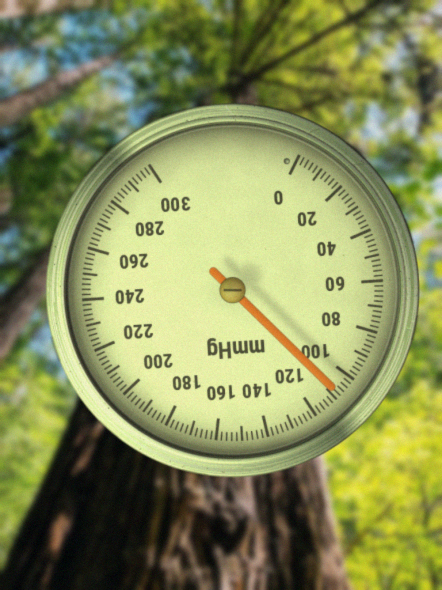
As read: **108** mmHg
